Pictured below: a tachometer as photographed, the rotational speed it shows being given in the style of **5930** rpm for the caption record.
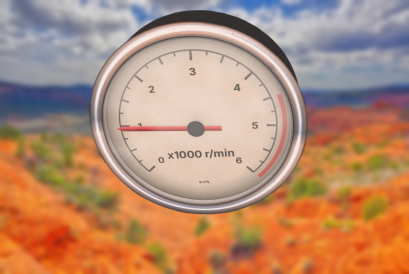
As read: **1000** rpm
